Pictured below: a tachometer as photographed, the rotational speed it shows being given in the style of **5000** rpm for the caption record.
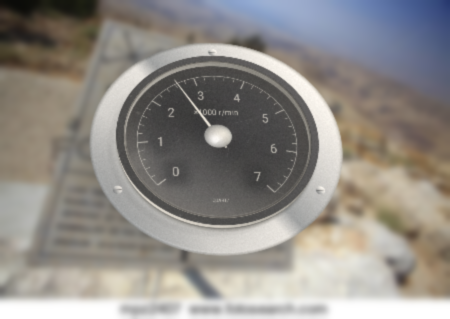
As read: **2600** rpm
